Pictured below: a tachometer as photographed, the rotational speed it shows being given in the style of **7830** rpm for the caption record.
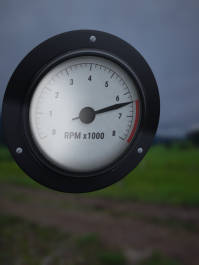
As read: **6400** rpm
